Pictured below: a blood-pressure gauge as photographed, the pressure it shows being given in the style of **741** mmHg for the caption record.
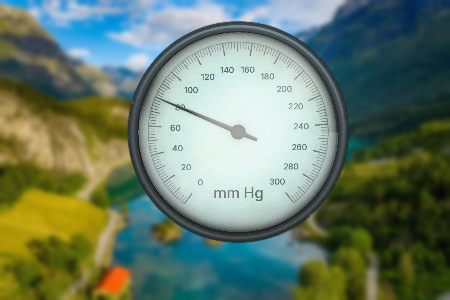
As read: **80** mmHg
